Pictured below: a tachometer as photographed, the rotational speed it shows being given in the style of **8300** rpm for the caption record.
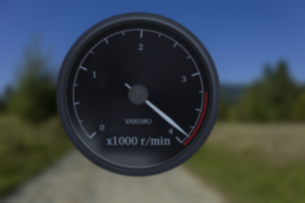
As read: **3875** rpm
